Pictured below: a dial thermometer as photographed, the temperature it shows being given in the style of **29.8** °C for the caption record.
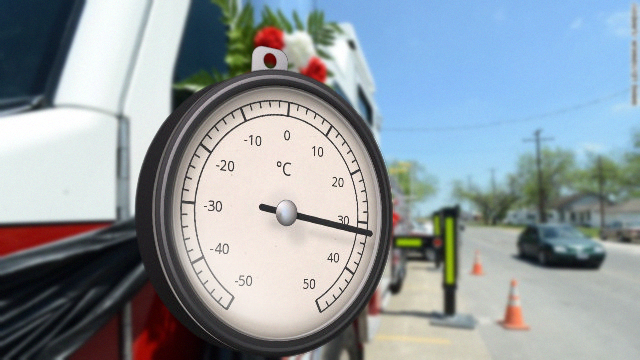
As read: **32** °C
